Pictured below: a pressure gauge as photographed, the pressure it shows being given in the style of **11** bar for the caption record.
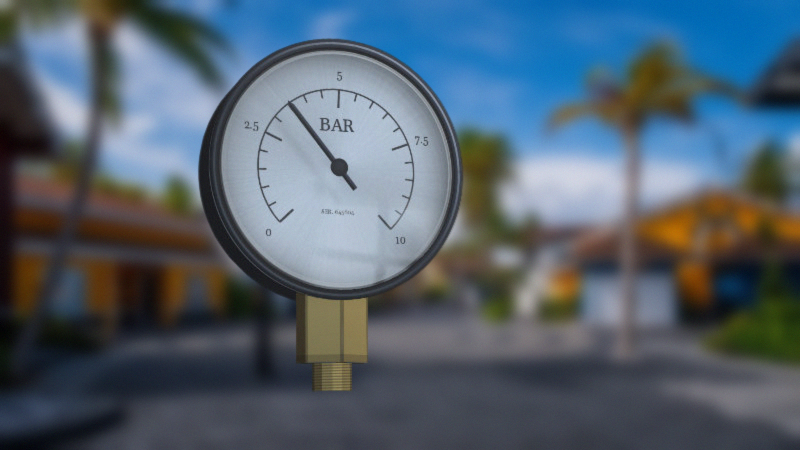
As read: **3.5** bar
